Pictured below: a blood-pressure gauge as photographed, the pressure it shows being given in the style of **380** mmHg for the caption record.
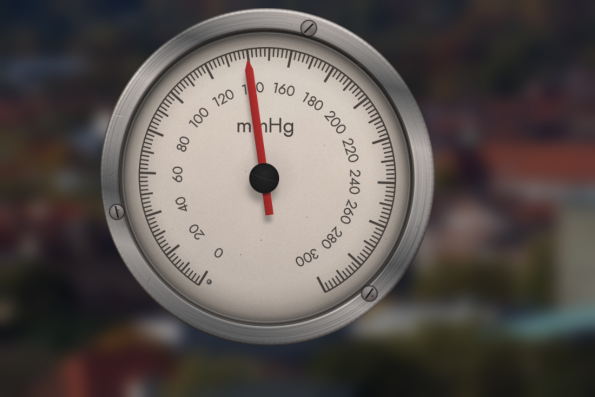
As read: **140** mmHg
